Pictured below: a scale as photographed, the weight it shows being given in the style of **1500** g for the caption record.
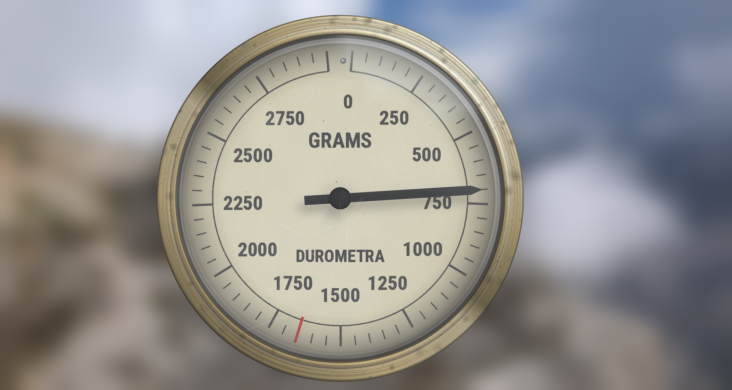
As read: **700** g
